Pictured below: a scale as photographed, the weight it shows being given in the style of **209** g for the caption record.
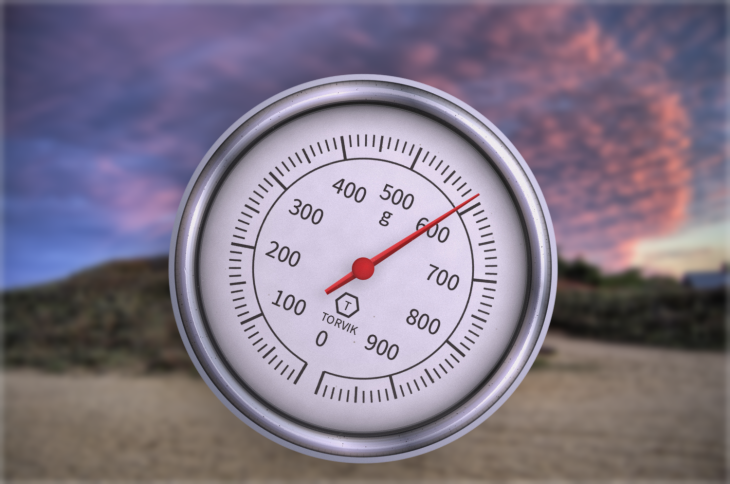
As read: **590** g
